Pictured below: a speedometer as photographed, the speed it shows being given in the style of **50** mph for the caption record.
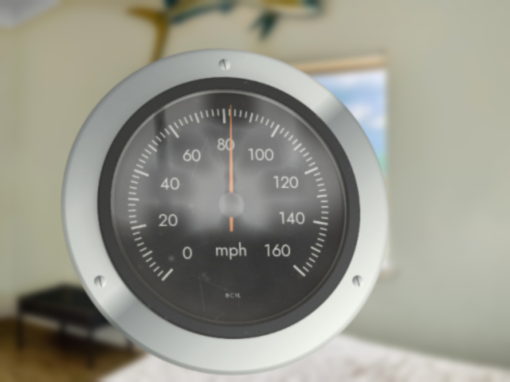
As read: **82** mph
